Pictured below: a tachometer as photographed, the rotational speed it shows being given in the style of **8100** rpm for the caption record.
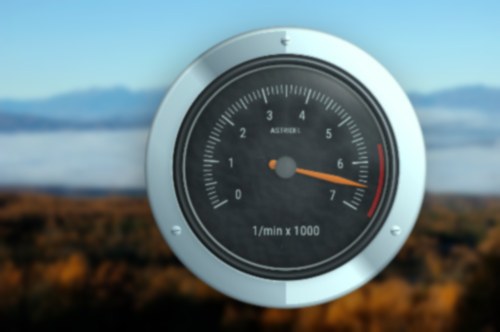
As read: **6500** rpm
